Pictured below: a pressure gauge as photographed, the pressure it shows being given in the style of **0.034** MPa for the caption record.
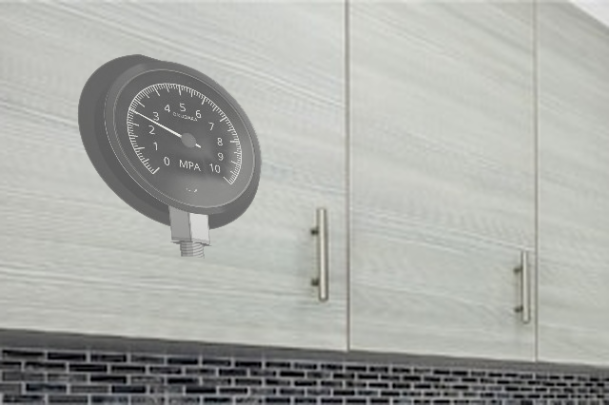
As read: **2.5** MPa
